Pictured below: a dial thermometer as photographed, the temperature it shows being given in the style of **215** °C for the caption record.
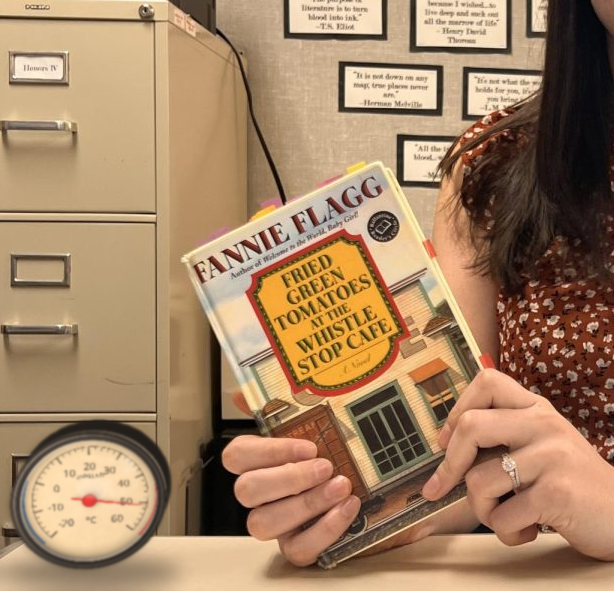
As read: **50** °C
